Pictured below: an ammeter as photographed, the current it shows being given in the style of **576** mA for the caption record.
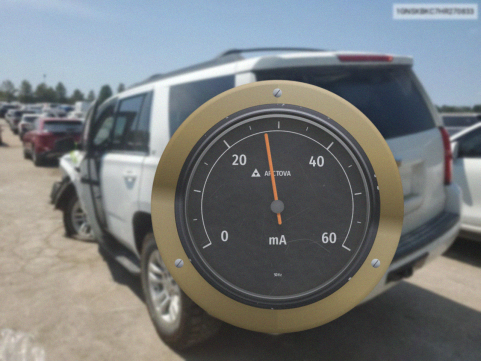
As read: **27.5** mA
